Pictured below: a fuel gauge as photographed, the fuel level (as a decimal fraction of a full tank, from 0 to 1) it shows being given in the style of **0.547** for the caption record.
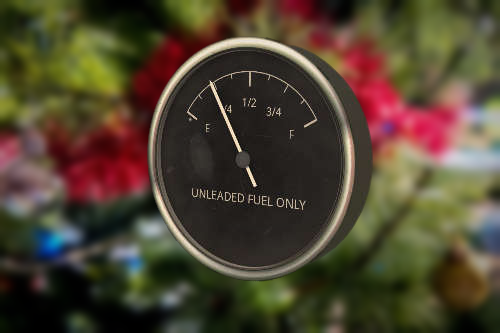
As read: **0.25**
